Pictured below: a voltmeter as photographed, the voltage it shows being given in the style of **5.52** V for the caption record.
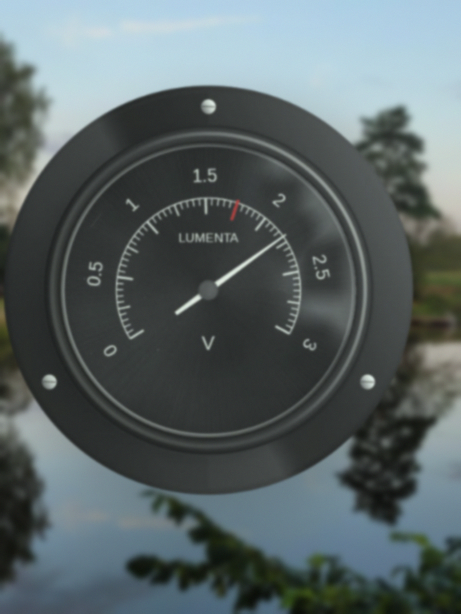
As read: **2.2** V
